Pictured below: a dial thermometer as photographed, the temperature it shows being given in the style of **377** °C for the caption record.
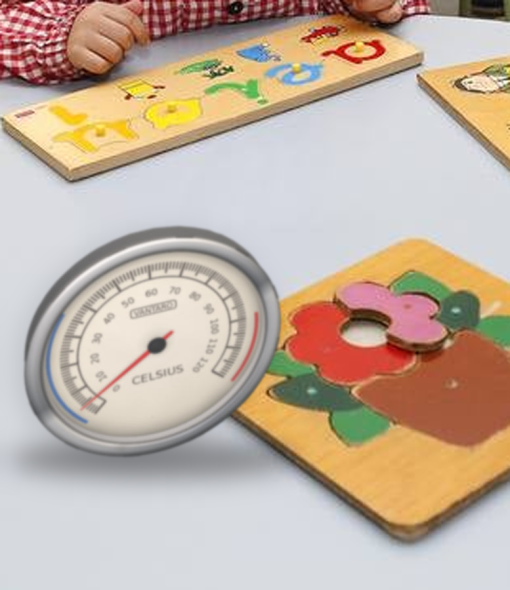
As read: **5** °C
